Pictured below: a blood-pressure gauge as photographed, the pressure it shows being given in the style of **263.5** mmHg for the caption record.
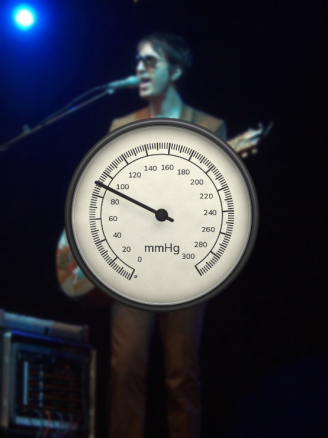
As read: **90** mmHg
